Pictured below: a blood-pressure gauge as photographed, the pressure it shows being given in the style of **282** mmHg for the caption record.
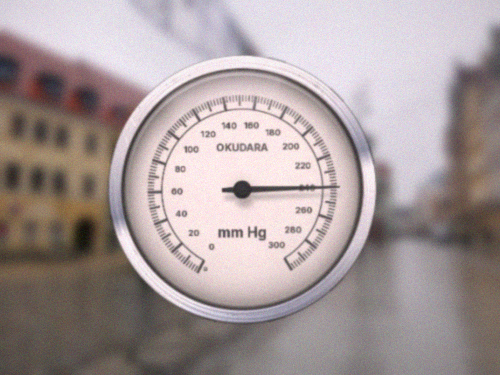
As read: **240** mmHg
